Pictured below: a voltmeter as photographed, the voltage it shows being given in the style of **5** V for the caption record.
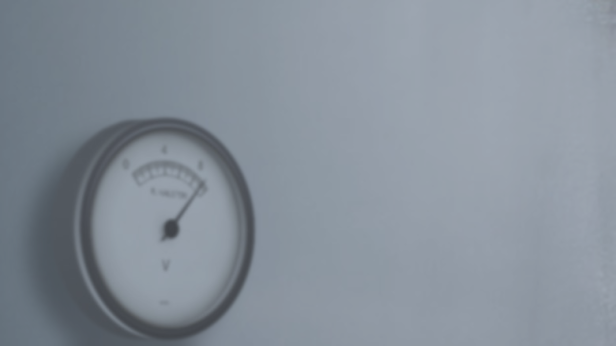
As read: **9** V
